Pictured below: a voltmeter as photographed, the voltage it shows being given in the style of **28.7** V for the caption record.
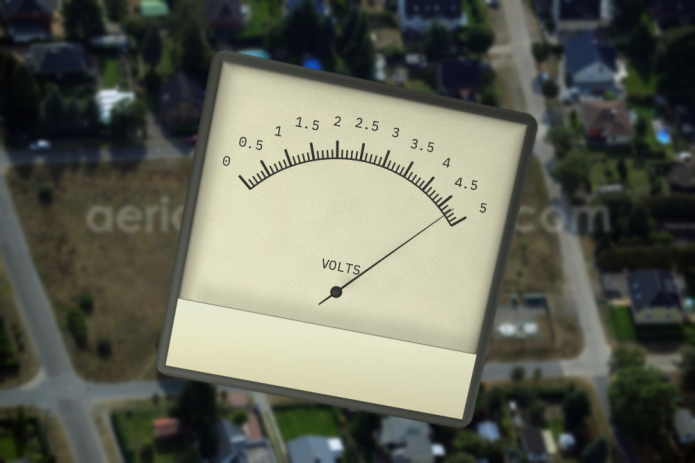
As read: **4.7** V
